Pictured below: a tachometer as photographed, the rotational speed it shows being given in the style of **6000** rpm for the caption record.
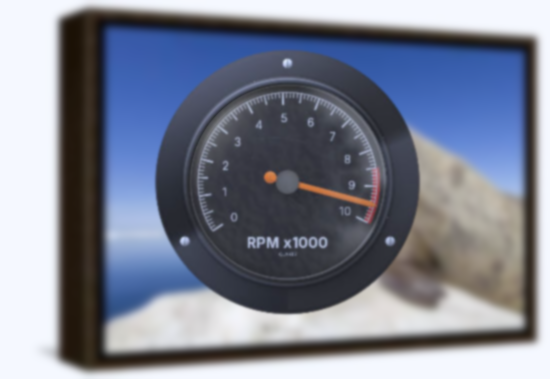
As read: **9500** rpm
